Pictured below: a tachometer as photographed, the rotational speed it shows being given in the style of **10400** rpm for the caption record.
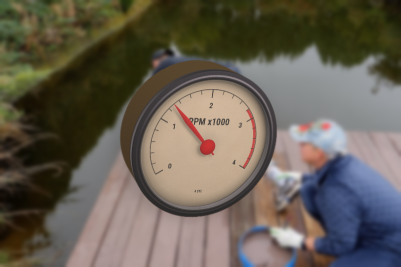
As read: **1300** rpm
